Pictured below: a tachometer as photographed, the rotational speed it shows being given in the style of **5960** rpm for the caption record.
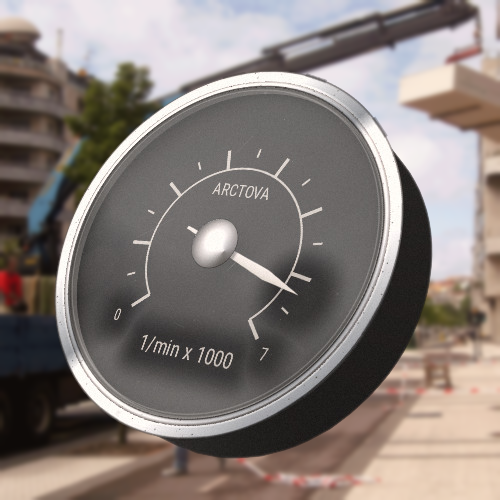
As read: **6250** rpm
